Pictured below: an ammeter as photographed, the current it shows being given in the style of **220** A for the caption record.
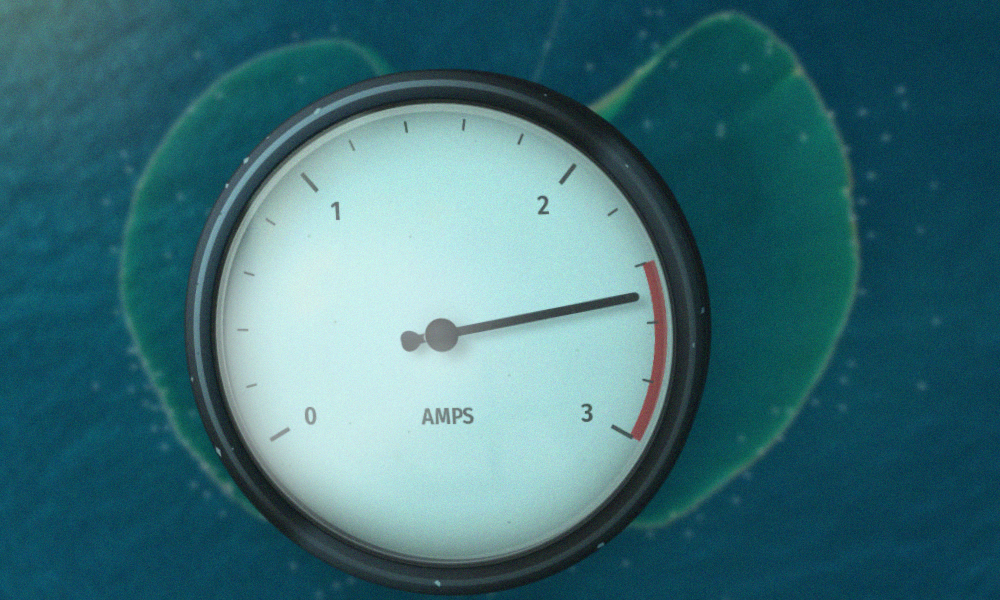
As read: **2.5** A
